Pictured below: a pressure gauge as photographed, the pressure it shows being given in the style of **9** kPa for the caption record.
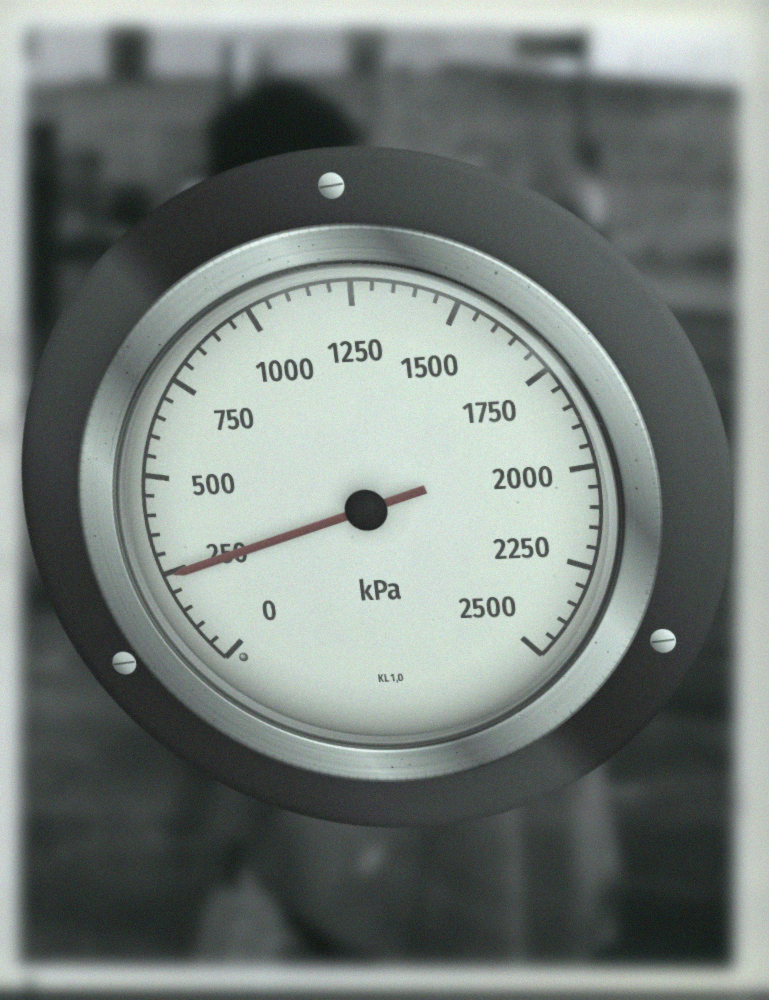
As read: **250** kPa
